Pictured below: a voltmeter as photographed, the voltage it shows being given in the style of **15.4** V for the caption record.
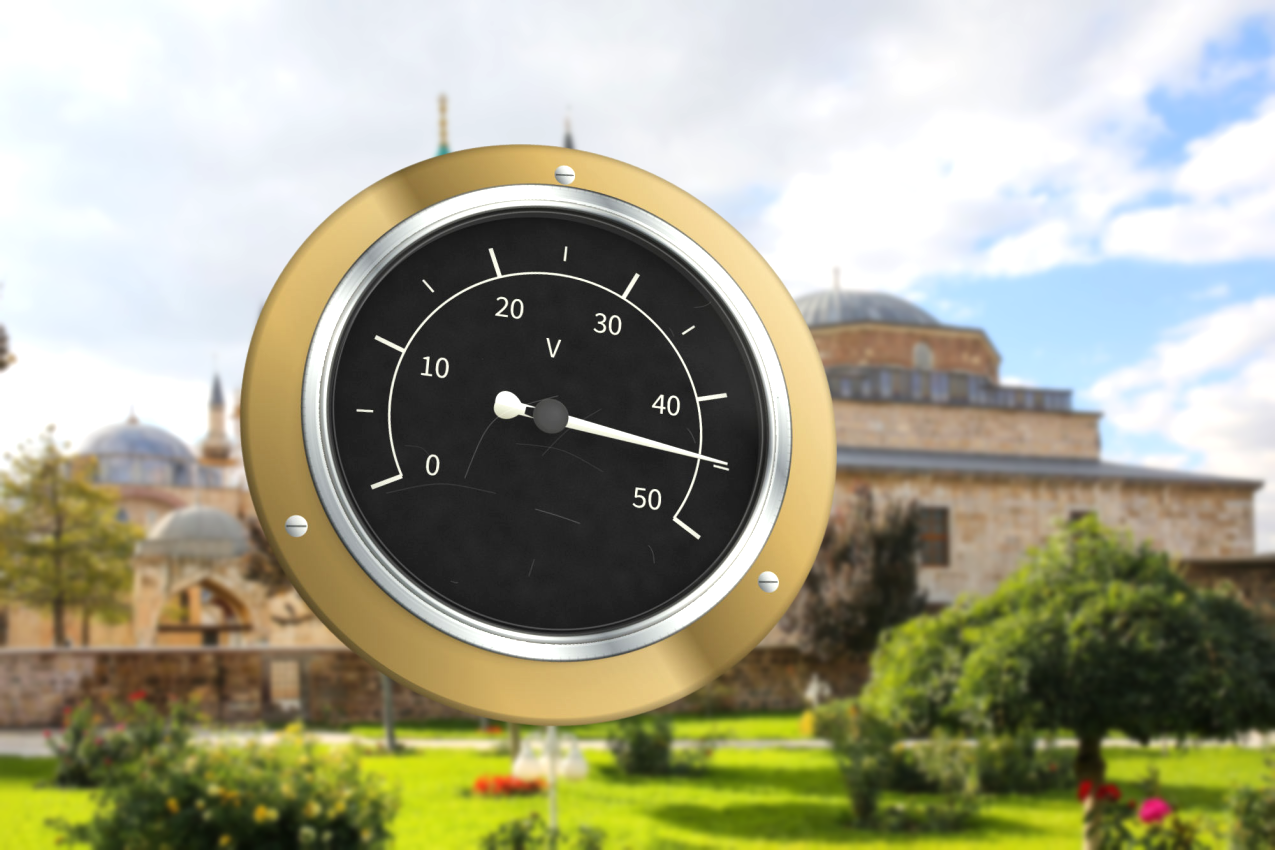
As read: **45** V
